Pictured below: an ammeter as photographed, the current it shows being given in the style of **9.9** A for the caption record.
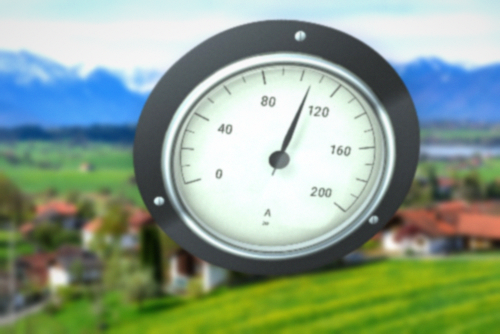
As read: **105** A
